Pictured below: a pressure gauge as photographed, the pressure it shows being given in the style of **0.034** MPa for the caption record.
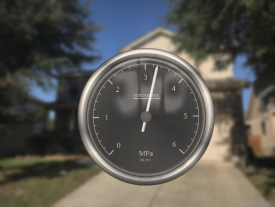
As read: **3.3** MPa
